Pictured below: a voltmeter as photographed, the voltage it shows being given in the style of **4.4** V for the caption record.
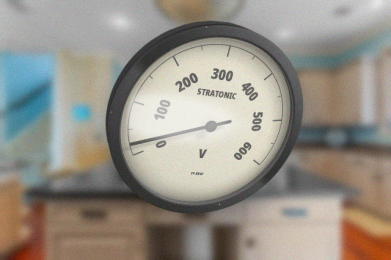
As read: **25** V
